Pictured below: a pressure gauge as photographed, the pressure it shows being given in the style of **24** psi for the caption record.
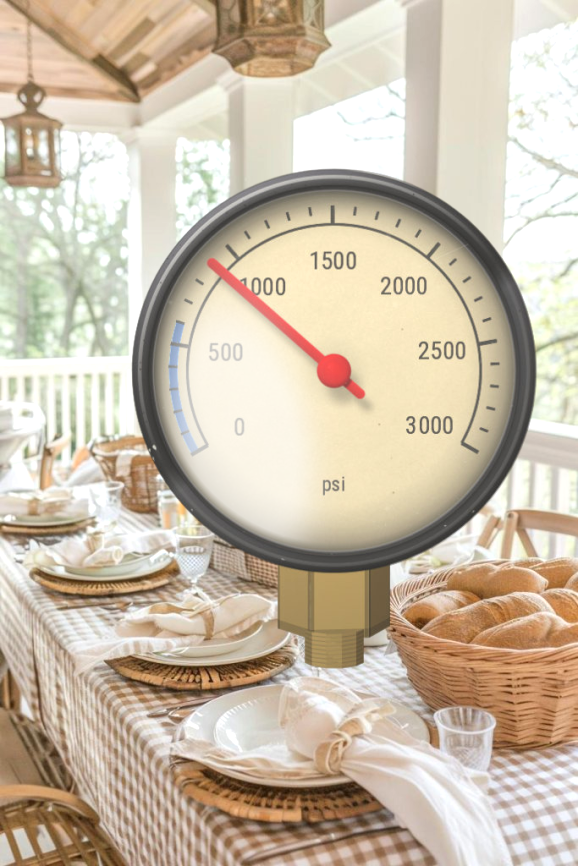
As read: **900** psi
